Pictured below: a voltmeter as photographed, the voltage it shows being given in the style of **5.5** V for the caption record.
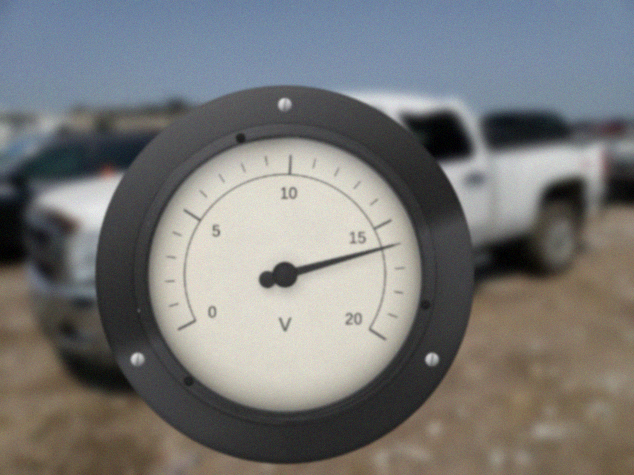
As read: **16** V
